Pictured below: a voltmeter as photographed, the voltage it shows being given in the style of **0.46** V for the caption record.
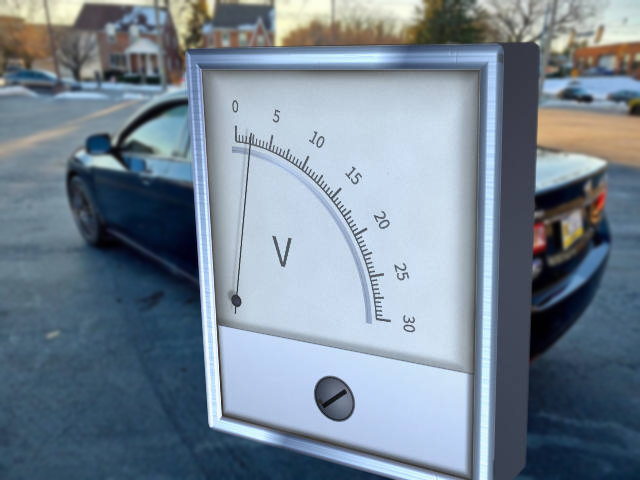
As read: **2.5** V
